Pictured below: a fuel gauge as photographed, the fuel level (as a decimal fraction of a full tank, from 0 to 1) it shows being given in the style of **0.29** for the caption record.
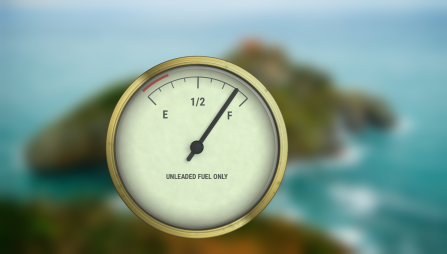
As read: **0.875**
